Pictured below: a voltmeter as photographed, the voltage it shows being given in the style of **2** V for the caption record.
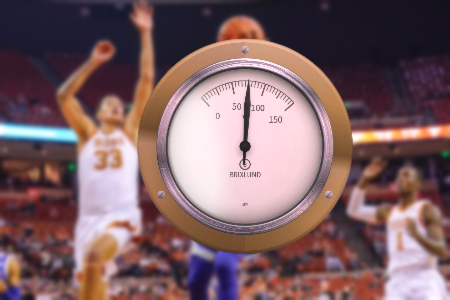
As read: **75** V
